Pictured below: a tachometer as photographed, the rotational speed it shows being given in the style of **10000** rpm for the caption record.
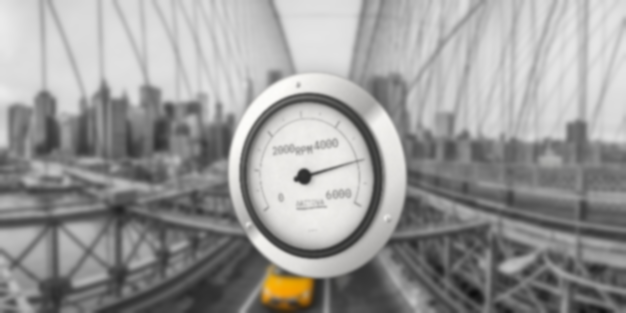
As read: **5000** rpm
